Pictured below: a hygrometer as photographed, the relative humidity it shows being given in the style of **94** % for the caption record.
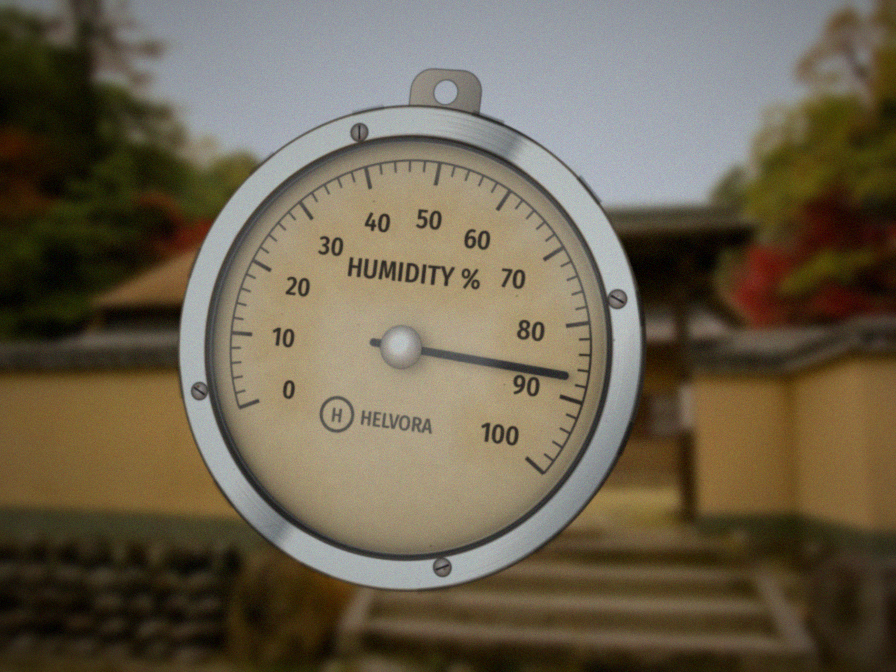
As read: **87** %
